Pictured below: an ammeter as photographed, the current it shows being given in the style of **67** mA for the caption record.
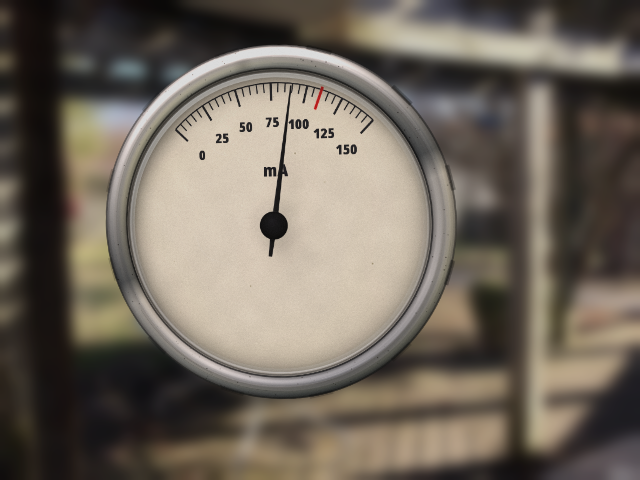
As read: **90** mA
